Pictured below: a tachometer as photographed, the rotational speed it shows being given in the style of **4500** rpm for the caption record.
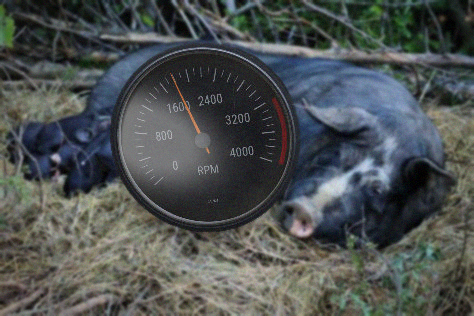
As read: **1800** rpm
